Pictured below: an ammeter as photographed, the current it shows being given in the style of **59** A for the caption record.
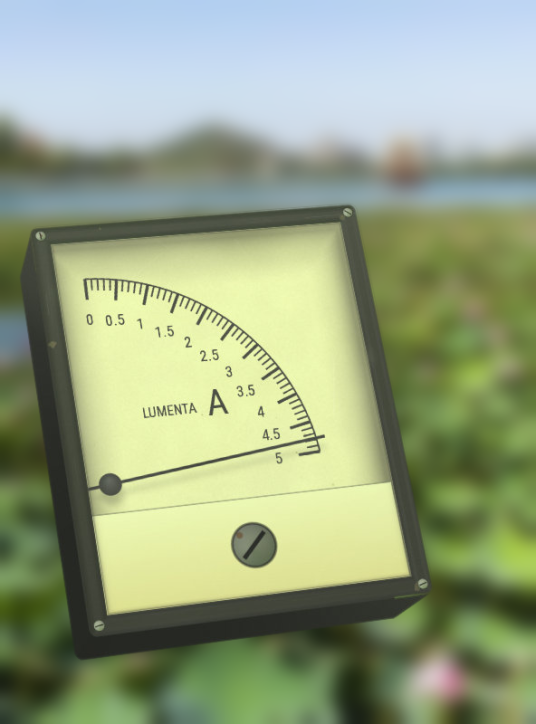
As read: **4.8** A
